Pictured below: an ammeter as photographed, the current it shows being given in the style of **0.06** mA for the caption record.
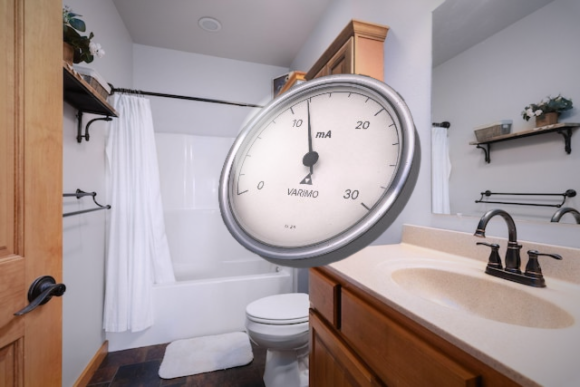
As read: **12** mA
